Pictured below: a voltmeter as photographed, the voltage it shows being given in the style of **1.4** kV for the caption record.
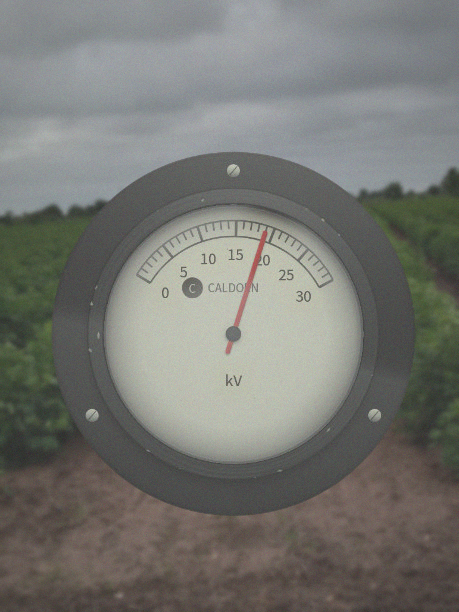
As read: **19** kV
